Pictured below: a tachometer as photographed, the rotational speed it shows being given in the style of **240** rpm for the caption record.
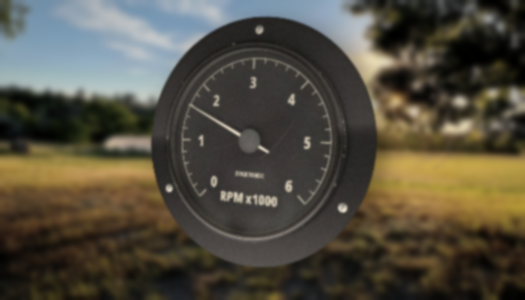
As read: **1600** rpm
